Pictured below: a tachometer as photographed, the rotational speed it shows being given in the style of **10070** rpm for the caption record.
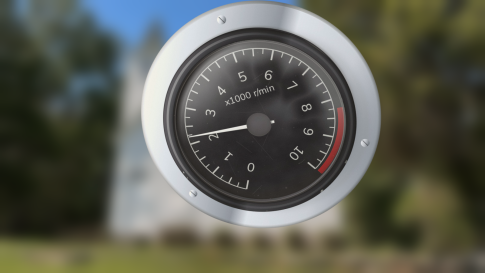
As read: **2250** rpm
